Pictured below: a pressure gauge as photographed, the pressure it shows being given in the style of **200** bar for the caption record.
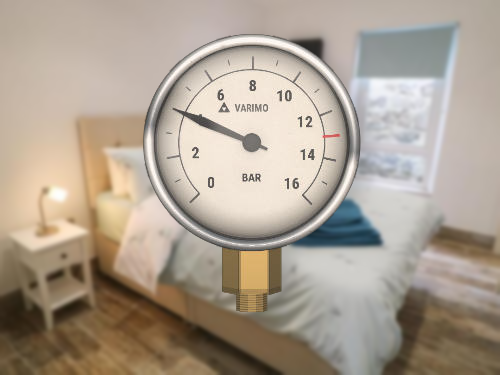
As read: **4** bar
